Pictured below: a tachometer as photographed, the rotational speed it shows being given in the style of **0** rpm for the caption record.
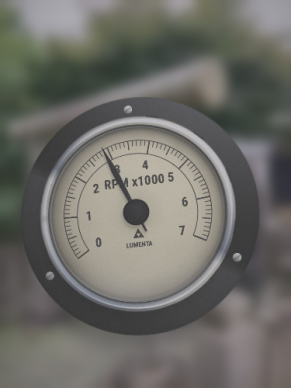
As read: **2900** rpm
